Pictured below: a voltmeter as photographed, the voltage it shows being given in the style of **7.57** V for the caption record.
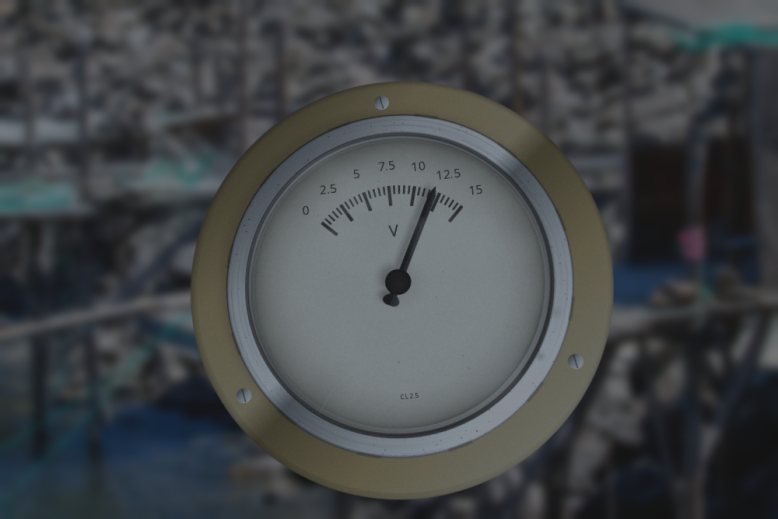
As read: **12** V
